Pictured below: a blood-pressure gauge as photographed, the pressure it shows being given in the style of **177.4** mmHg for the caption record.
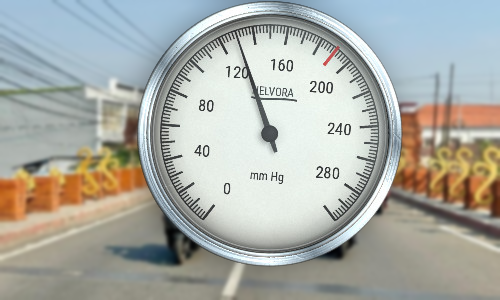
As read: **130** mmHg
